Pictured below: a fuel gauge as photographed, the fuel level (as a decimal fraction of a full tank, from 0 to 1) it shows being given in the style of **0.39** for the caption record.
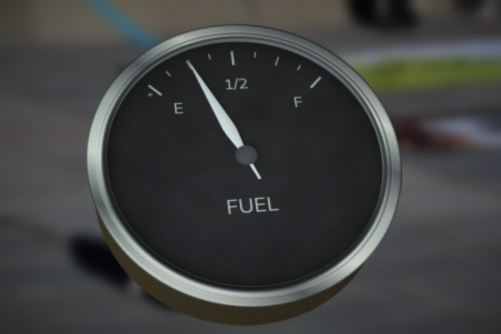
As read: **0.25**
